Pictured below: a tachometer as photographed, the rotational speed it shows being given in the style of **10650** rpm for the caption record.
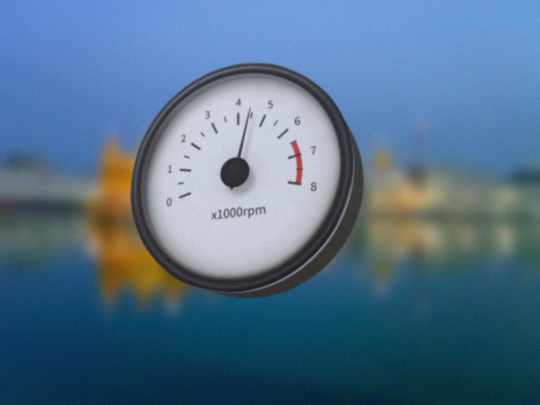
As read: **4500** rpm
